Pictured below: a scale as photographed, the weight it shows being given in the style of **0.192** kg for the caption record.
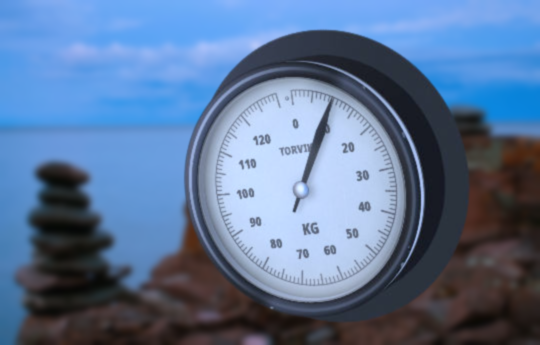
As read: **10** kg
